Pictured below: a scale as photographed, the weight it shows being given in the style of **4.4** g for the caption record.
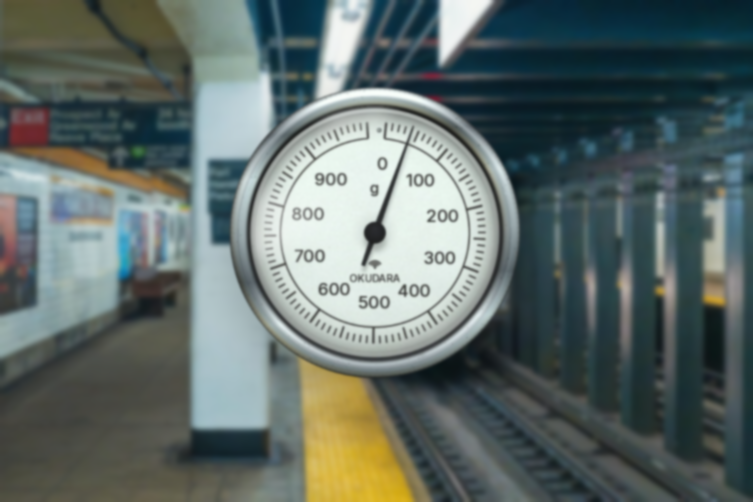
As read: **40** g
